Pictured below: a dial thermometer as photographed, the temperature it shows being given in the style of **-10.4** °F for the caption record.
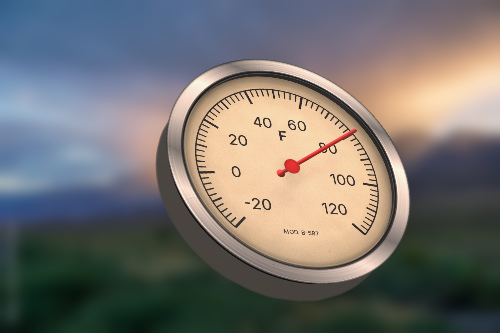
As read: **80** °F
